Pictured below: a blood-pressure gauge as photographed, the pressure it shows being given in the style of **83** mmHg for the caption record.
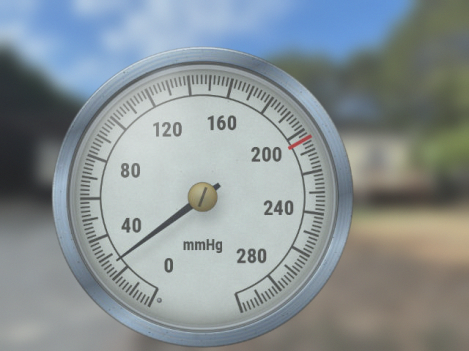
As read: **26** mmHg
